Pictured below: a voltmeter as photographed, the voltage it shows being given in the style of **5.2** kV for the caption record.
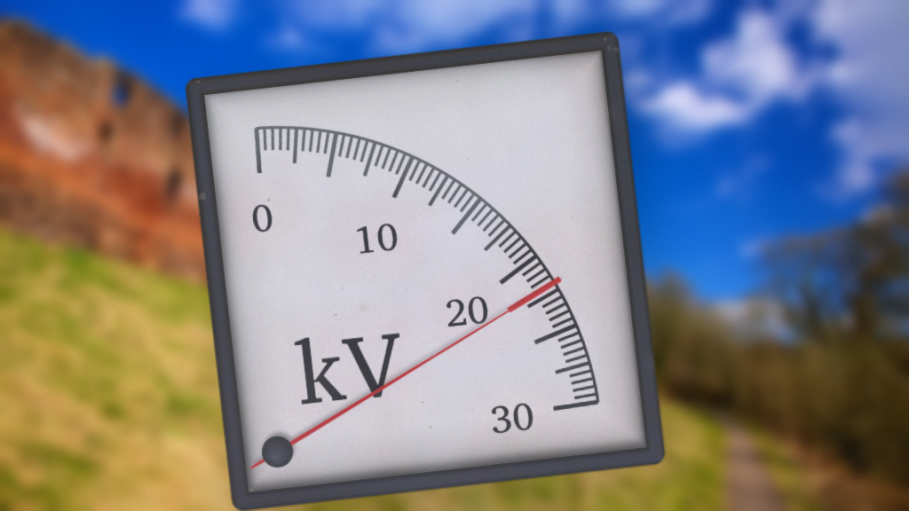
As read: **22** kV
